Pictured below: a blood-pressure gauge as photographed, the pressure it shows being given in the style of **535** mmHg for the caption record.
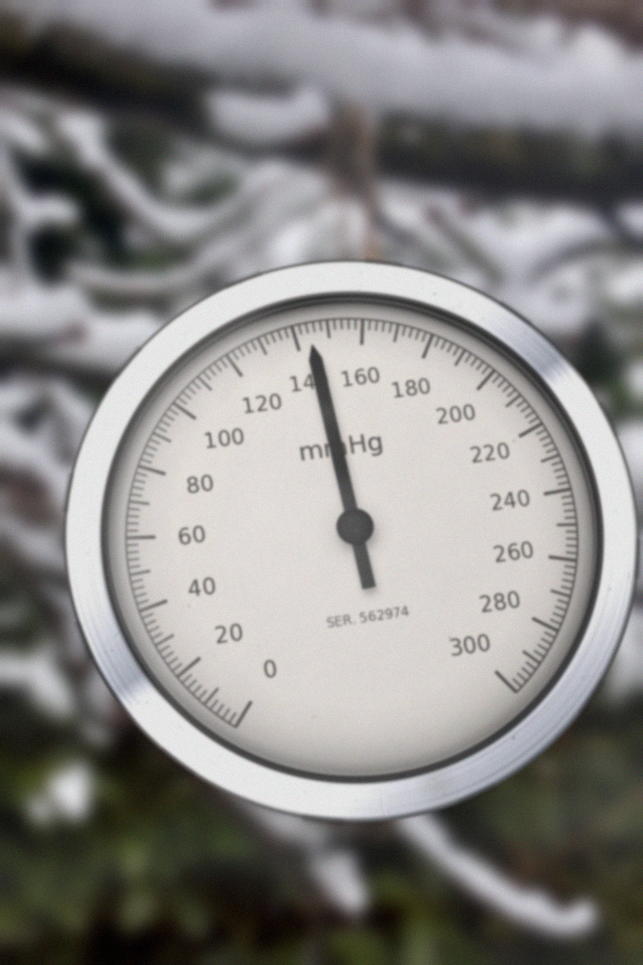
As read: **144** mmHg
